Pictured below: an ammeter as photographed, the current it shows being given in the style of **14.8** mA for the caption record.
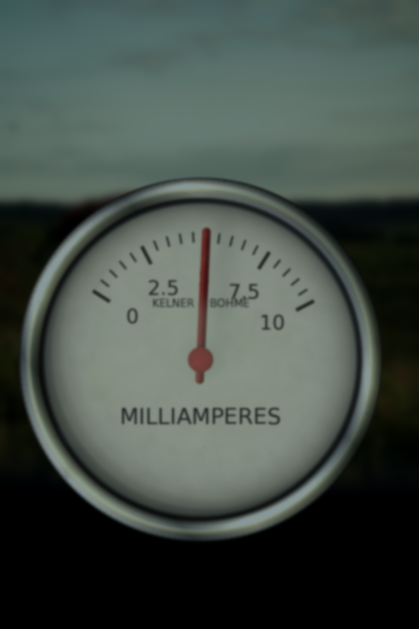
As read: **5** mA
